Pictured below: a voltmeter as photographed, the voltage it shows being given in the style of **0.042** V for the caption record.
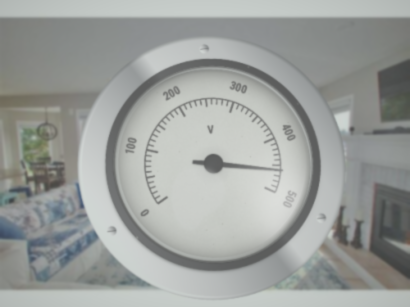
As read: **460** V
